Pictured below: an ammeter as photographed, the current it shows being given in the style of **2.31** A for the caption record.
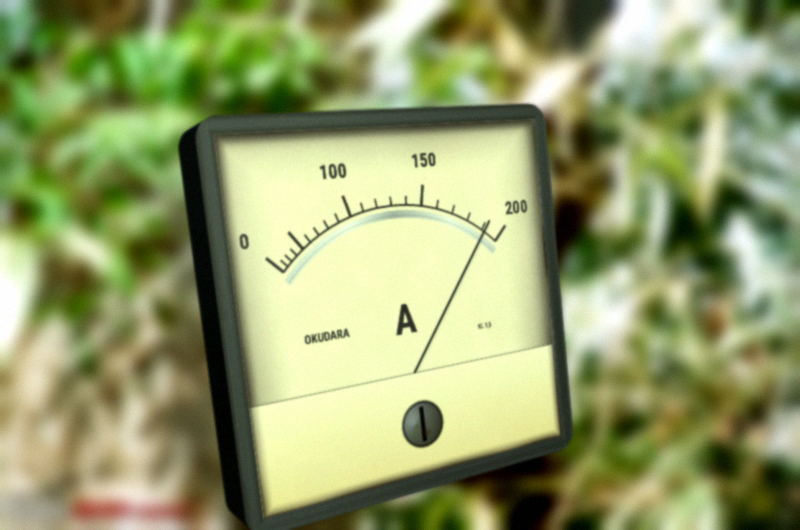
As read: **190** A
